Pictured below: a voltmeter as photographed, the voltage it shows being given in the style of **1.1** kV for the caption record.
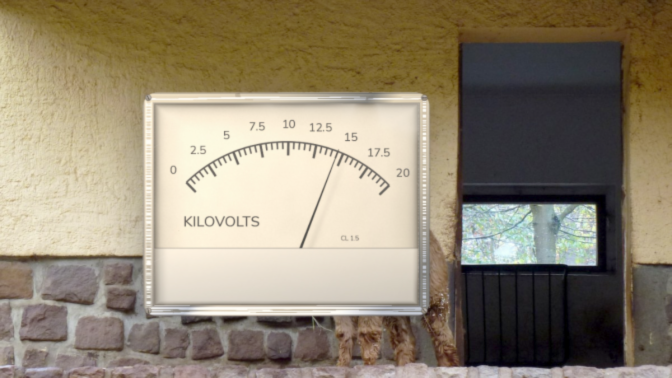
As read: **14.5** kV
